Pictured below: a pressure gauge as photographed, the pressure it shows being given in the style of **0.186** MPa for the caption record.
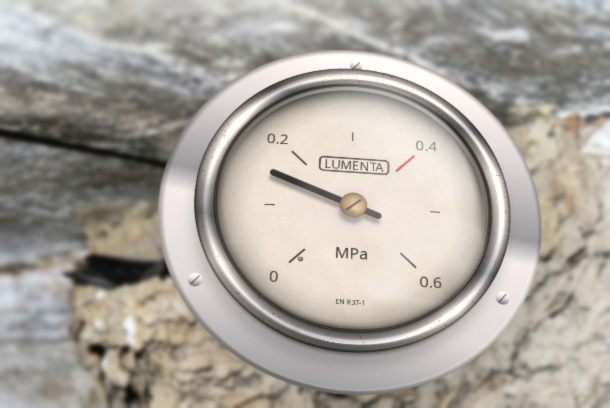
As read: **0.15** MPa
